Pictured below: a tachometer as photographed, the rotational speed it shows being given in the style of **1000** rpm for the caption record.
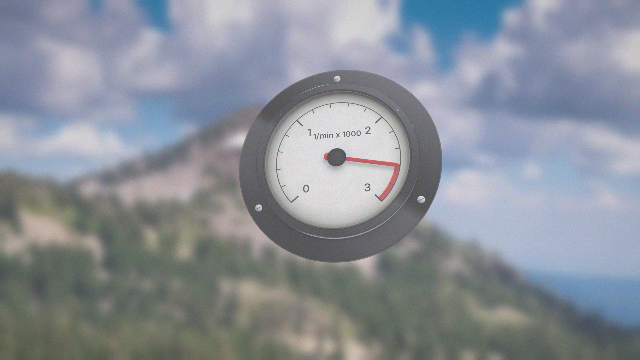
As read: **2600** rpm
